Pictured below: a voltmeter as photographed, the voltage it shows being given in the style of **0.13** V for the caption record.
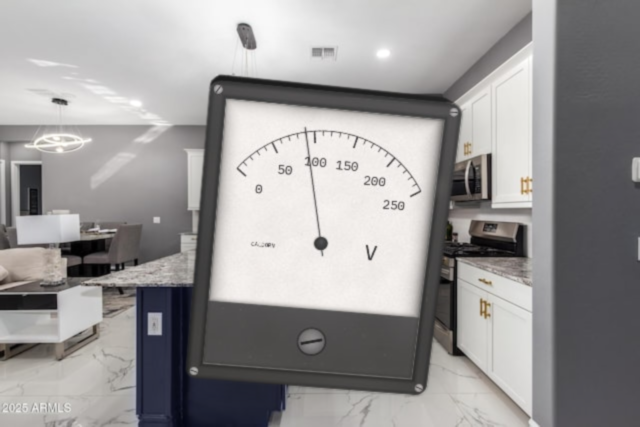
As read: **90** V
